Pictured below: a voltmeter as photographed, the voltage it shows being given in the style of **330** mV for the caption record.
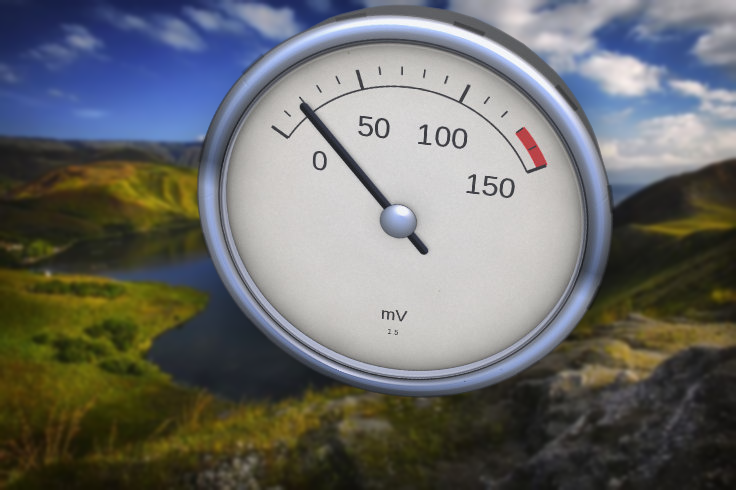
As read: **20** mV
